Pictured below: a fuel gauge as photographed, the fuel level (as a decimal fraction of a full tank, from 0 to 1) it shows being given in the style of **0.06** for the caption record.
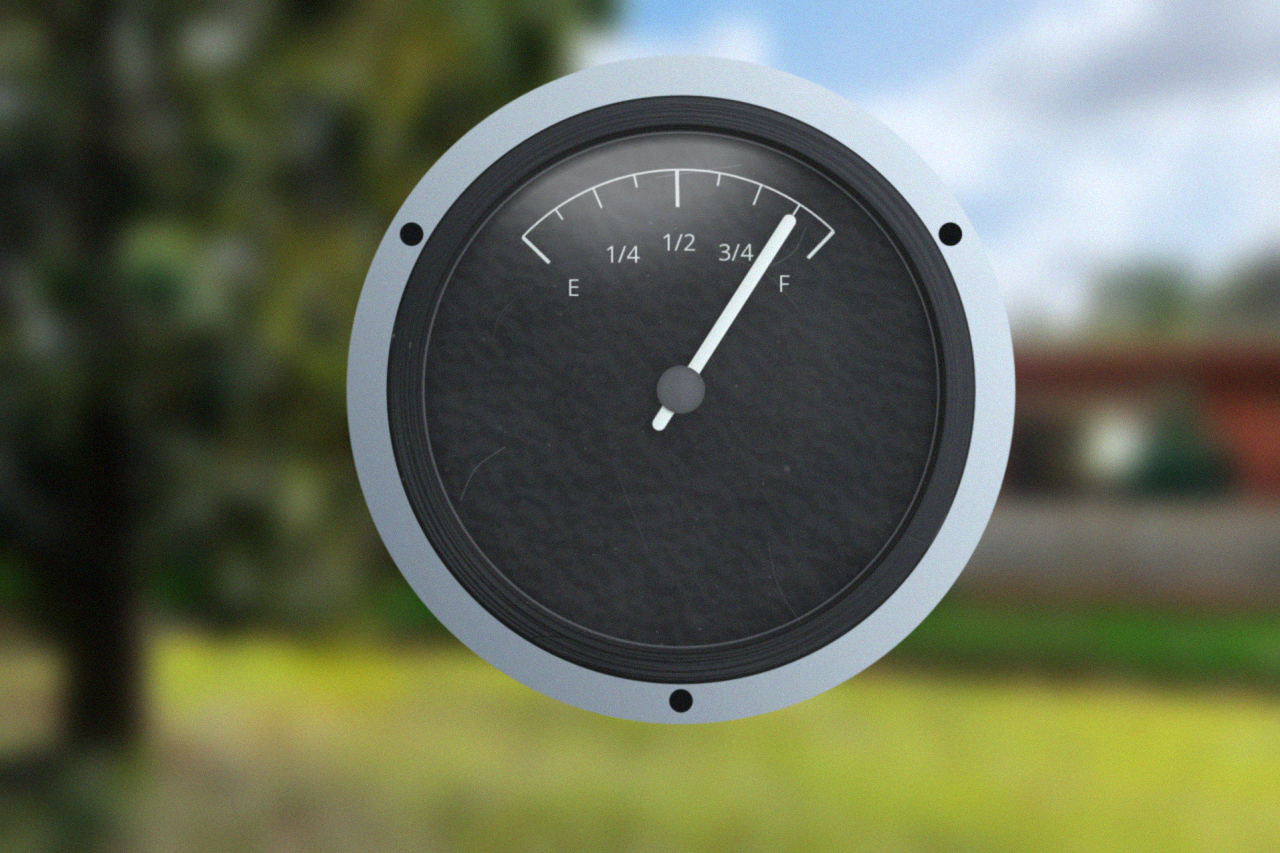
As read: **0.875**
